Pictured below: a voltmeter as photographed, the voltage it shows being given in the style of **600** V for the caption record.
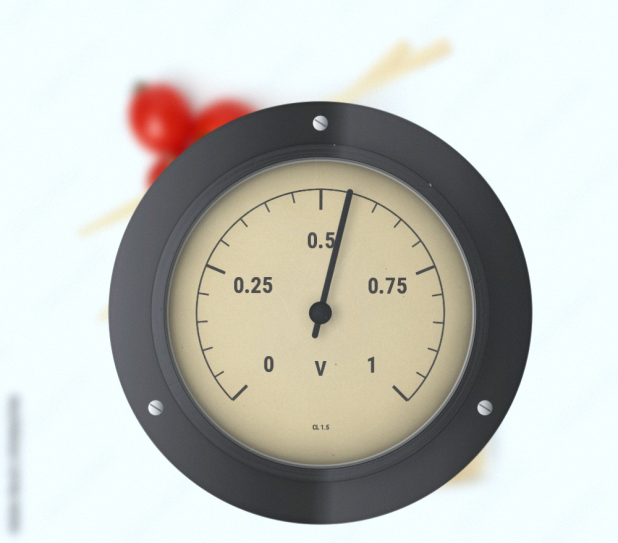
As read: **0.55** V
